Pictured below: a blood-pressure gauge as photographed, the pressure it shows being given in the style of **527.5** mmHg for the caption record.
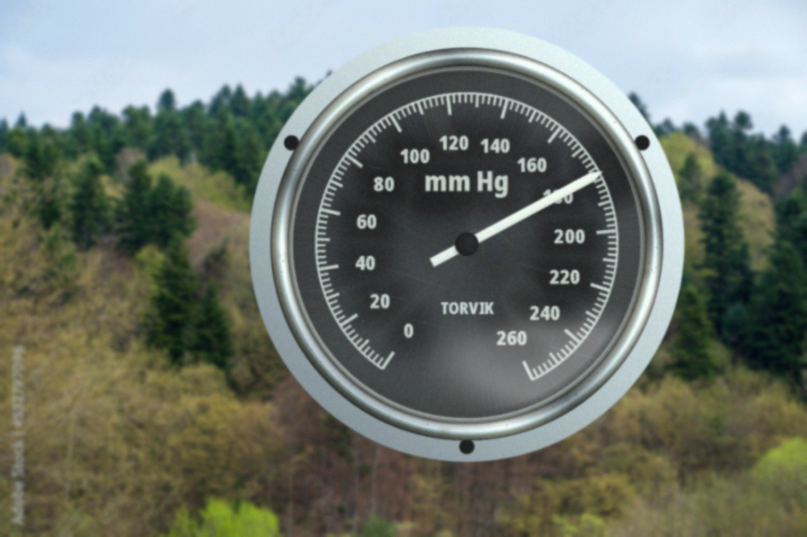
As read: **180** mmHg
